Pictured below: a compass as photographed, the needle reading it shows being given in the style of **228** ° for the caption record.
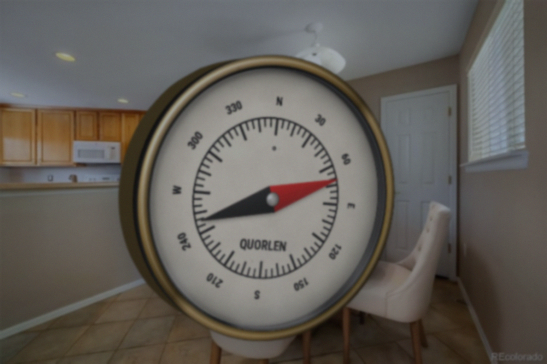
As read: **70** °
